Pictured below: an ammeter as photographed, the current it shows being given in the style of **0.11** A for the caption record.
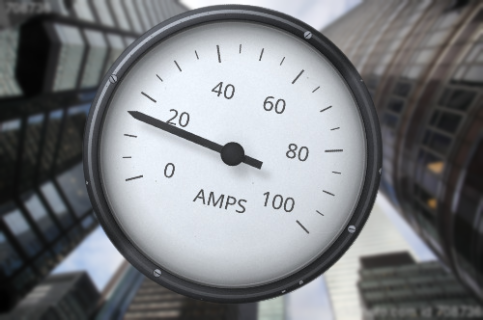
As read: **15** A
